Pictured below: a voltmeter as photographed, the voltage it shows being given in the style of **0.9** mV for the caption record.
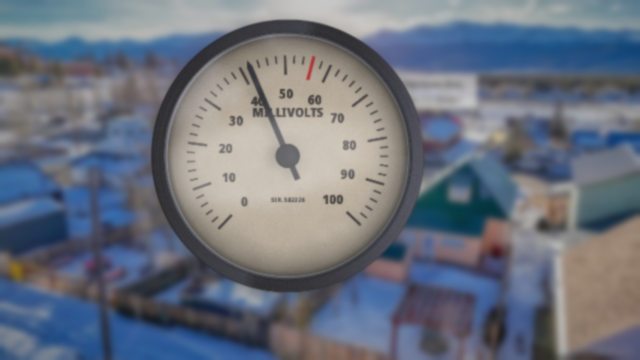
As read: **42** mV
